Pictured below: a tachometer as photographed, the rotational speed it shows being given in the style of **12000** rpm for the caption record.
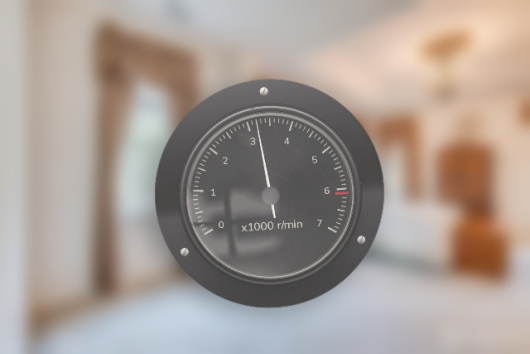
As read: **3200** rpm
